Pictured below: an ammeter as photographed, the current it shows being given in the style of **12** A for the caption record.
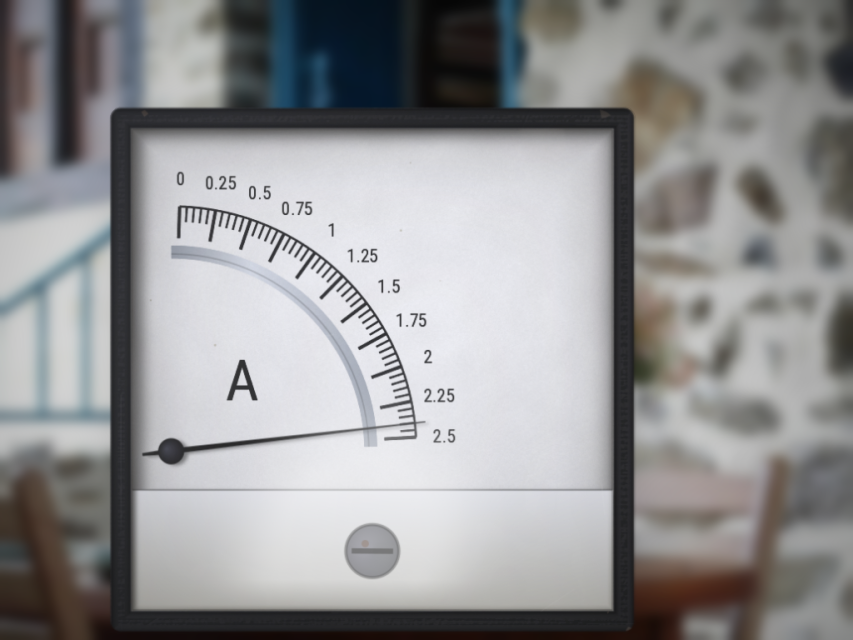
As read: **2.4** A
